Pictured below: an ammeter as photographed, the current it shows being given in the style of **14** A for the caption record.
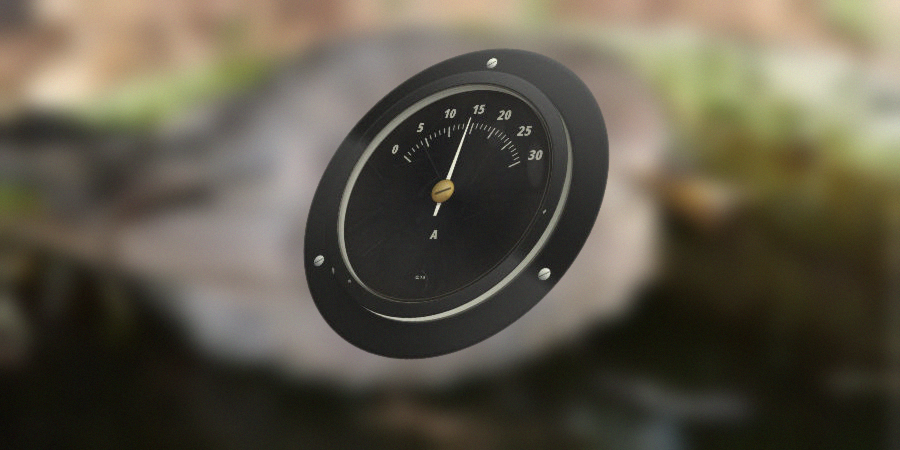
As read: **15** A
